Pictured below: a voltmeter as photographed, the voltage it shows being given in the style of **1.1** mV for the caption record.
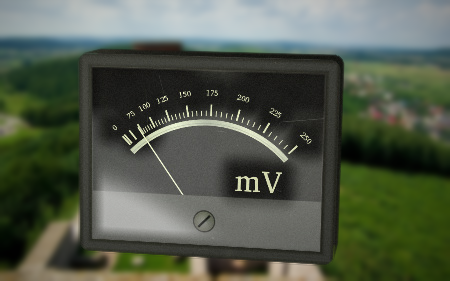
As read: **75** mV
